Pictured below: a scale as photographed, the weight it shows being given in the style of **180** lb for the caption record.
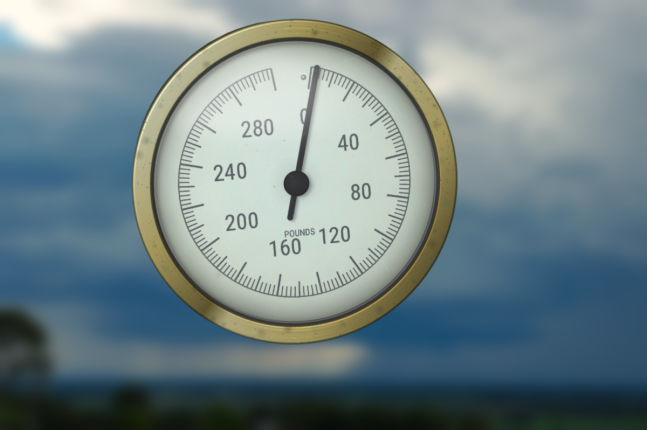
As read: **2** lb
